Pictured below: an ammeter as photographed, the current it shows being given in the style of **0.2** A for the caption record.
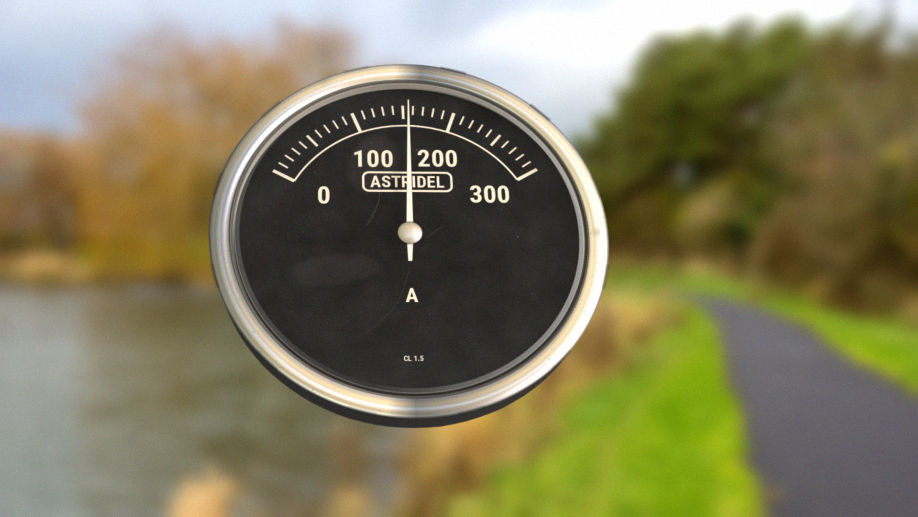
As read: **155** A
